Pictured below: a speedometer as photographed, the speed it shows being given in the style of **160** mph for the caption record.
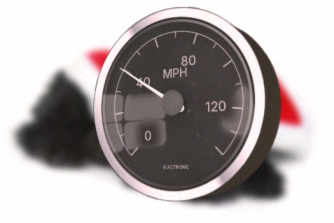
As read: **40** mph
